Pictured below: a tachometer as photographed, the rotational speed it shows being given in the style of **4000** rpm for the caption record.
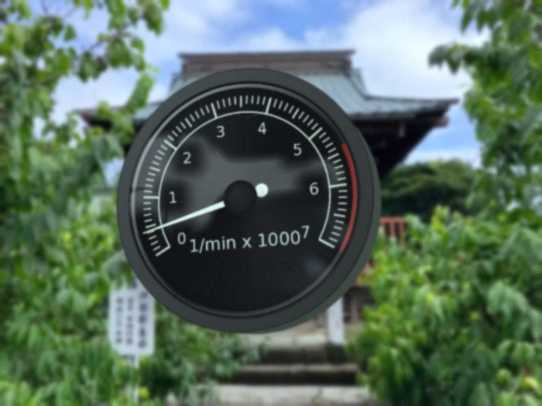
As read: **400** rpm
